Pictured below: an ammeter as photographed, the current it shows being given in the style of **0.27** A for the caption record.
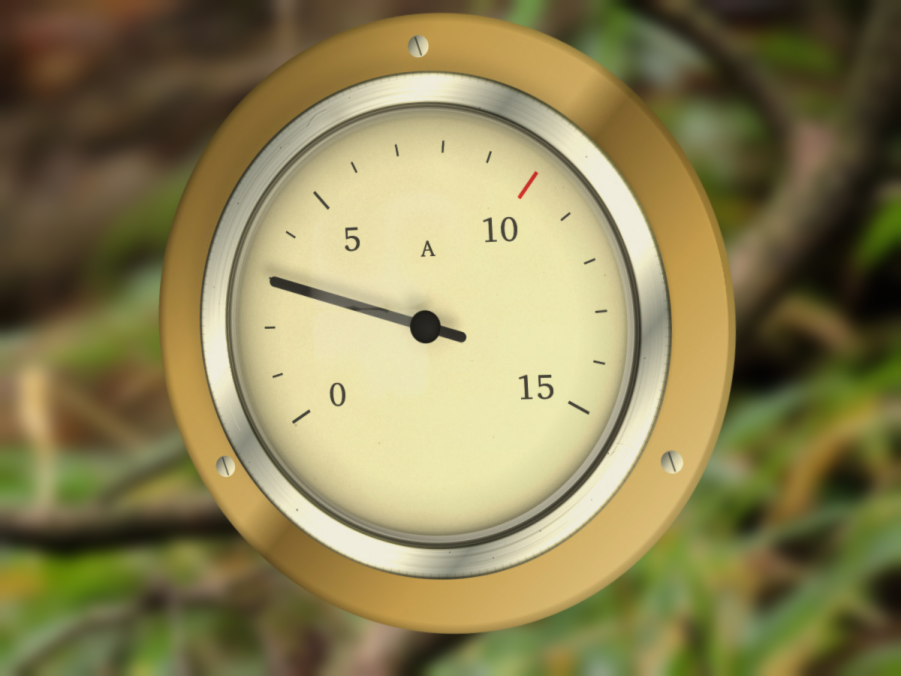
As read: **3** A
